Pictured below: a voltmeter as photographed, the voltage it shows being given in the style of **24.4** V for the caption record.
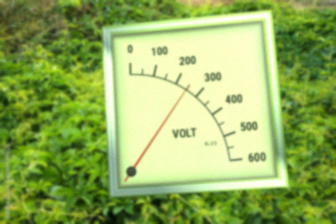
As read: **250** V
